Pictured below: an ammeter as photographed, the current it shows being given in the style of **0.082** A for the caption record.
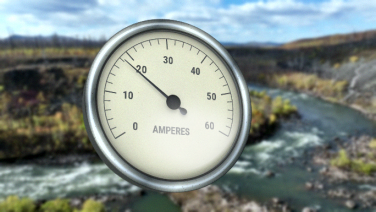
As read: **18** A
